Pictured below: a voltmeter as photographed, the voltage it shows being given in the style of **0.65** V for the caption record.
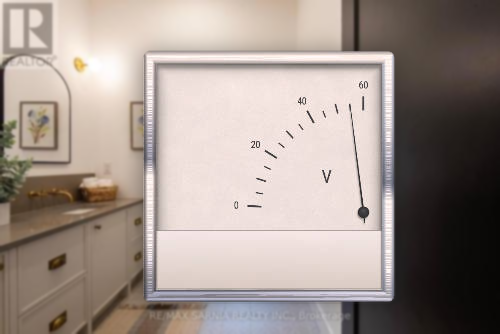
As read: **55** V
